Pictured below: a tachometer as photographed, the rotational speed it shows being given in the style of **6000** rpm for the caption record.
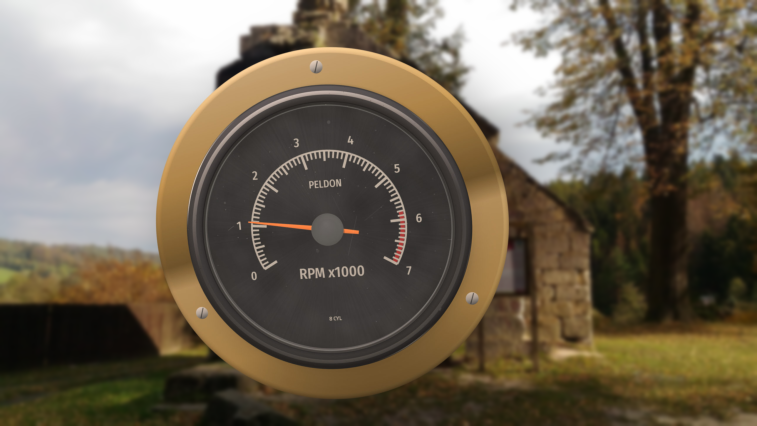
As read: **1100** rpm
